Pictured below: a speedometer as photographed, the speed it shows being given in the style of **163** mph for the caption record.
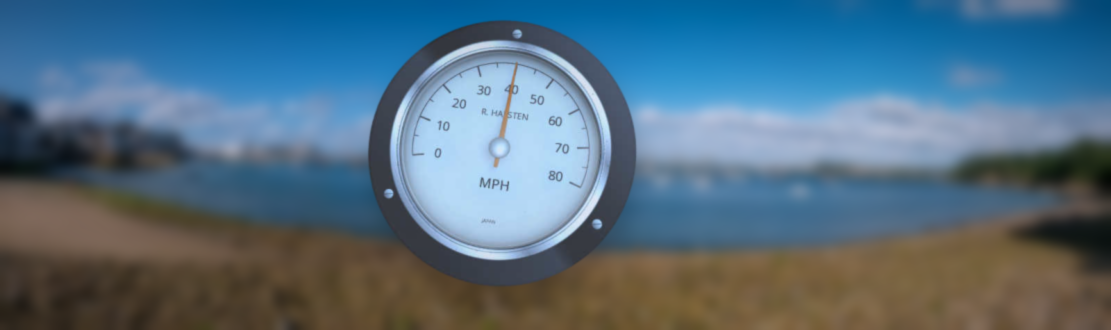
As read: **40** mph
